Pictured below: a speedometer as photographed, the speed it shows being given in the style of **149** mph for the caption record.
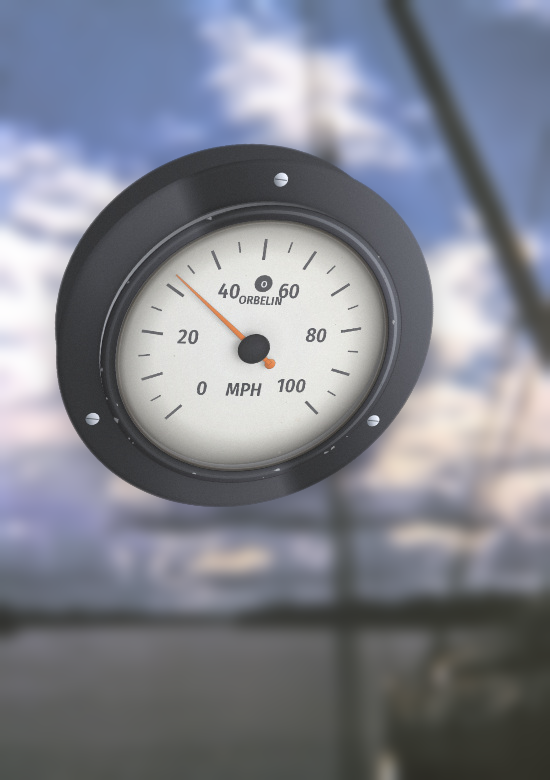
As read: **32.5** mph
